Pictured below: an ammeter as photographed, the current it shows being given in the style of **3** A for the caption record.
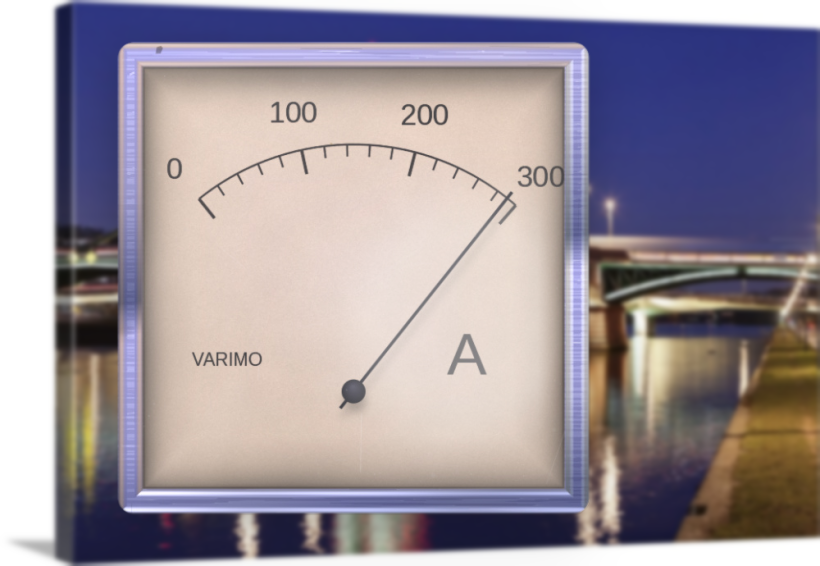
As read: **290** A
